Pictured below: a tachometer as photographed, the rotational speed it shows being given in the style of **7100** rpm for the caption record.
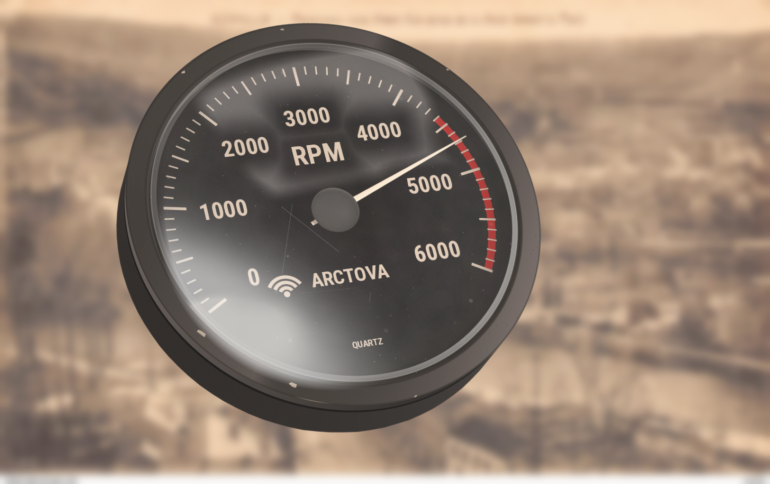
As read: **4700** rpm
